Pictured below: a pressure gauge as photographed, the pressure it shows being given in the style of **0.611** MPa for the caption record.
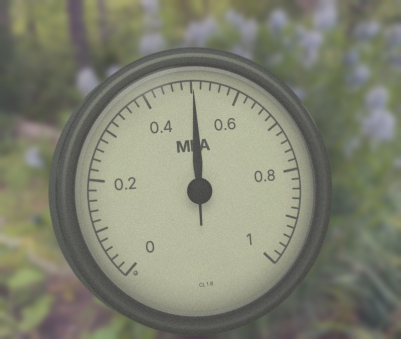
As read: **0.5** MPa
